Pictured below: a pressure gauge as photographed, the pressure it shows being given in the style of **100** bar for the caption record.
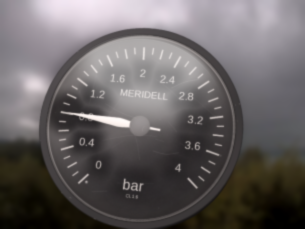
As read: **0.8** bar
